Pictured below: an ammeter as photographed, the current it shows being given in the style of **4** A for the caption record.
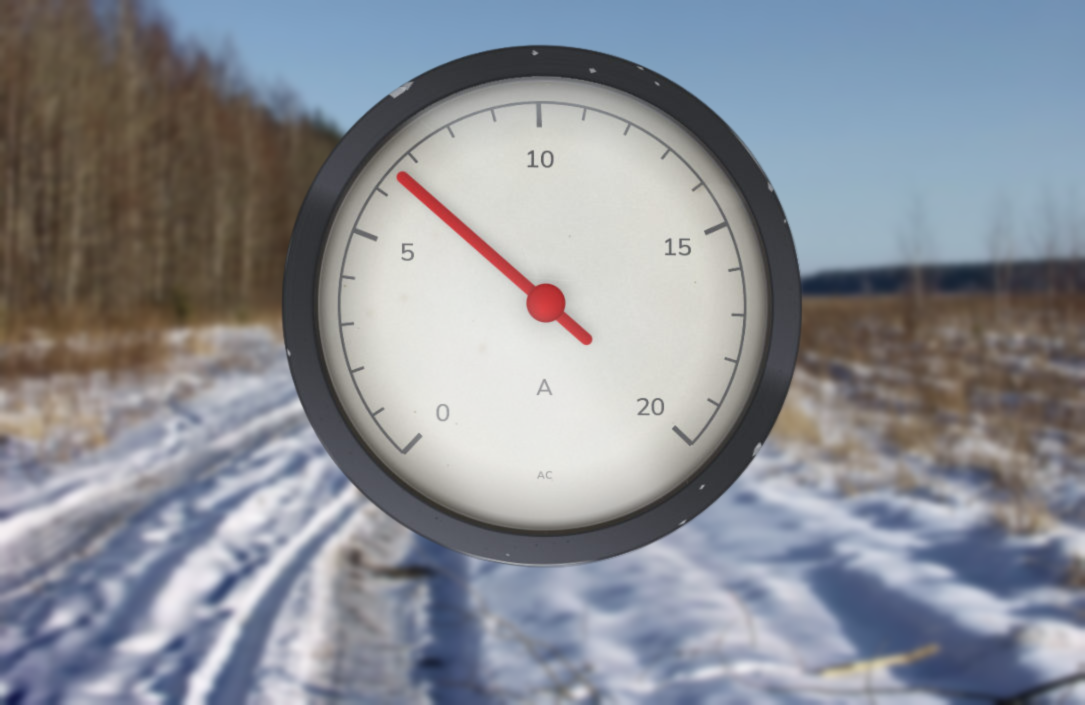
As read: **6.5** A
